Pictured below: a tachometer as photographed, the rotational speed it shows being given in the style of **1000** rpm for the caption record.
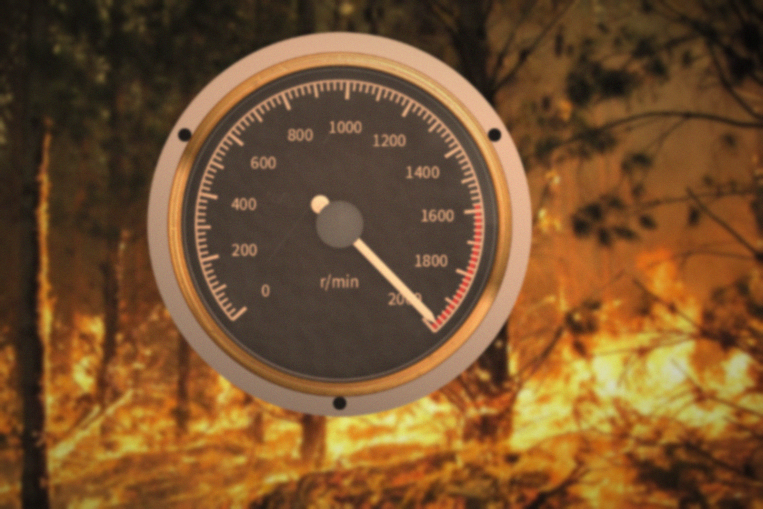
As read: **1980** rpm
